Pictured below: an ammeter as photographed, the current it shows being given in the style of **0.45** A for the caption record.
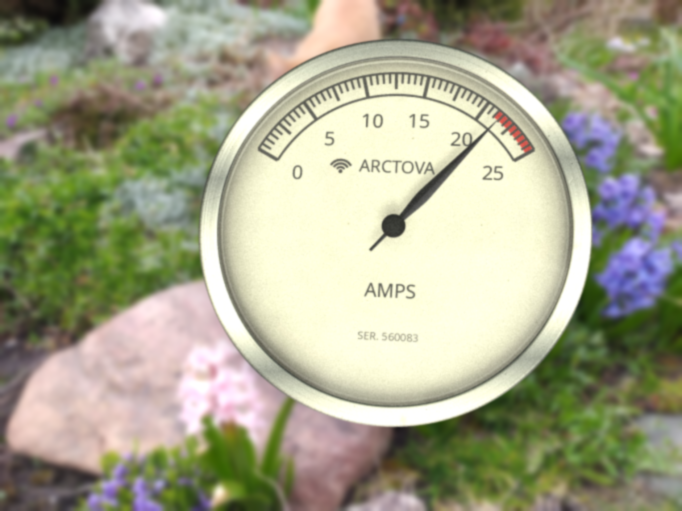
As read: **21.5** A
